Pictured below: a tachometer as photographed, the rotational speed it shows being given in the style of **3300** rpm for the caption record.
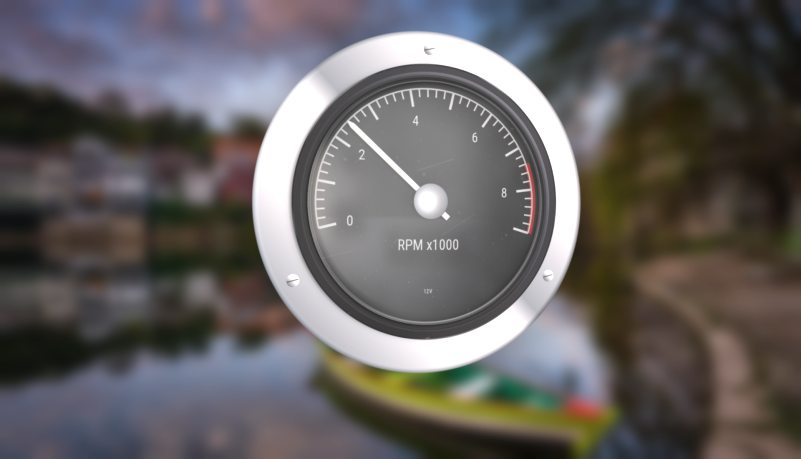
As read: **2400** rpm
